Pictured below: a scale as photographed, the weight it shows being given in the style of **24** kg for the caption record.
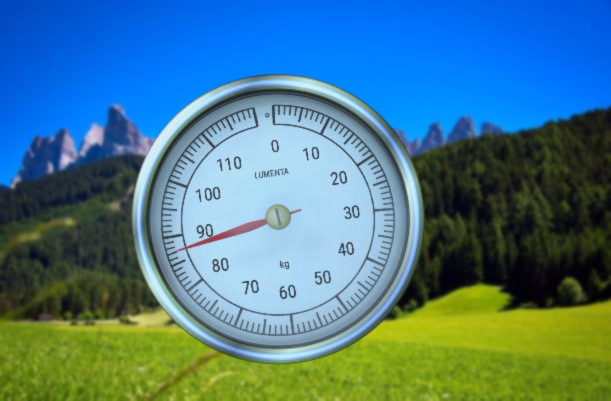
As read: **87** kg
